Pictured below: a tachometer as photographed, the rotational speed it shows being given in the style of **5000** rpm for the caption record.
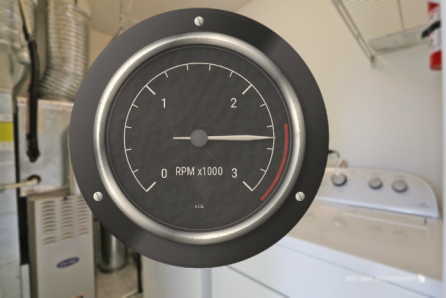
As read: **2500** rpm
